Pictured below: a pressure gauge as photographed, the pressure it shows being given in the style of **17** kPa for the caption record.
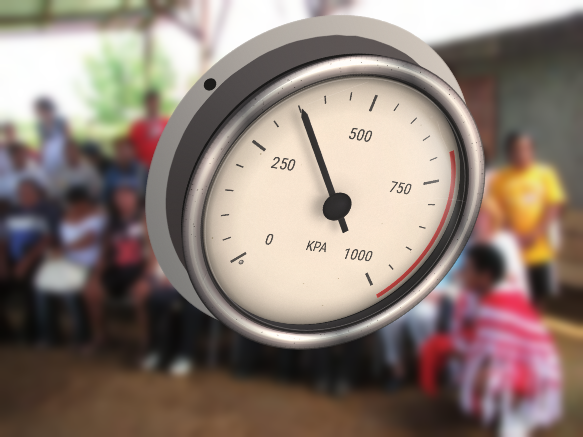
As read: **350** kPa
